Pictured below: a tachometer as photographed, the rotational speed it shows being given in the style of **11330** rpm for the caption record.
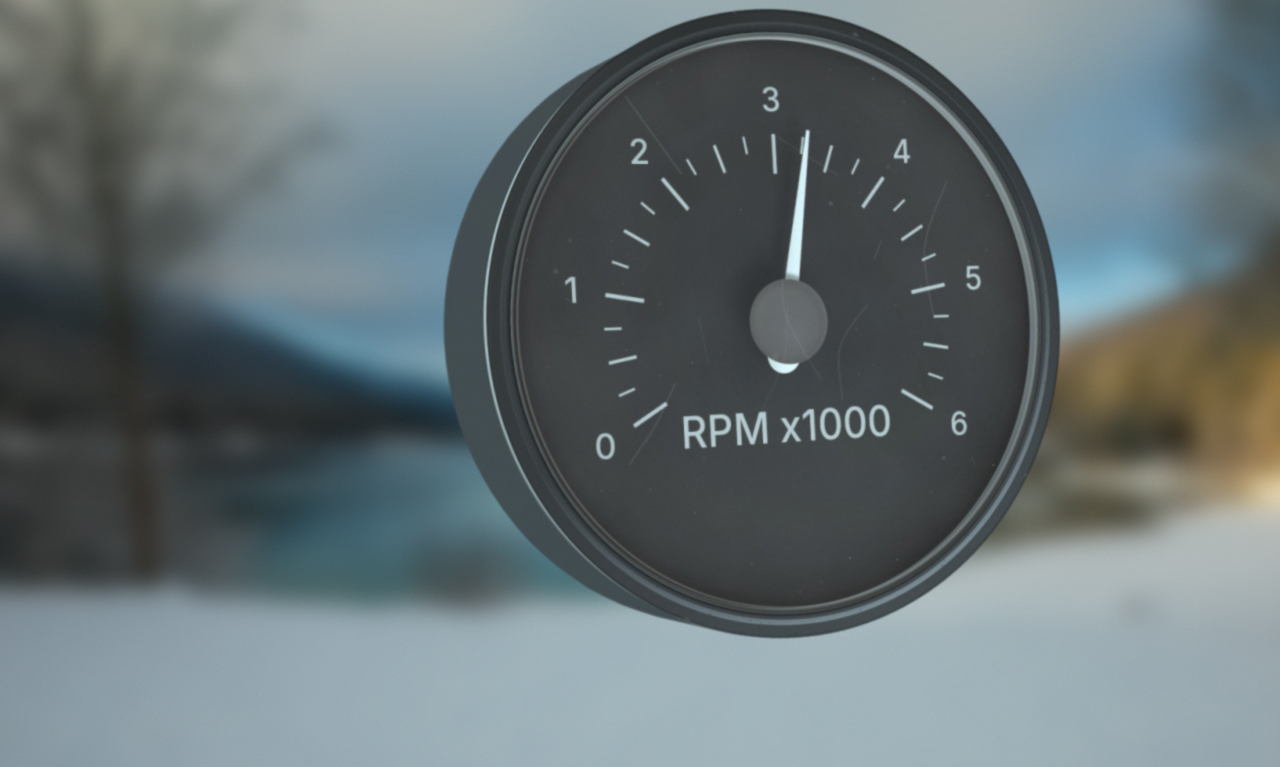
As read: **3250** rpm
